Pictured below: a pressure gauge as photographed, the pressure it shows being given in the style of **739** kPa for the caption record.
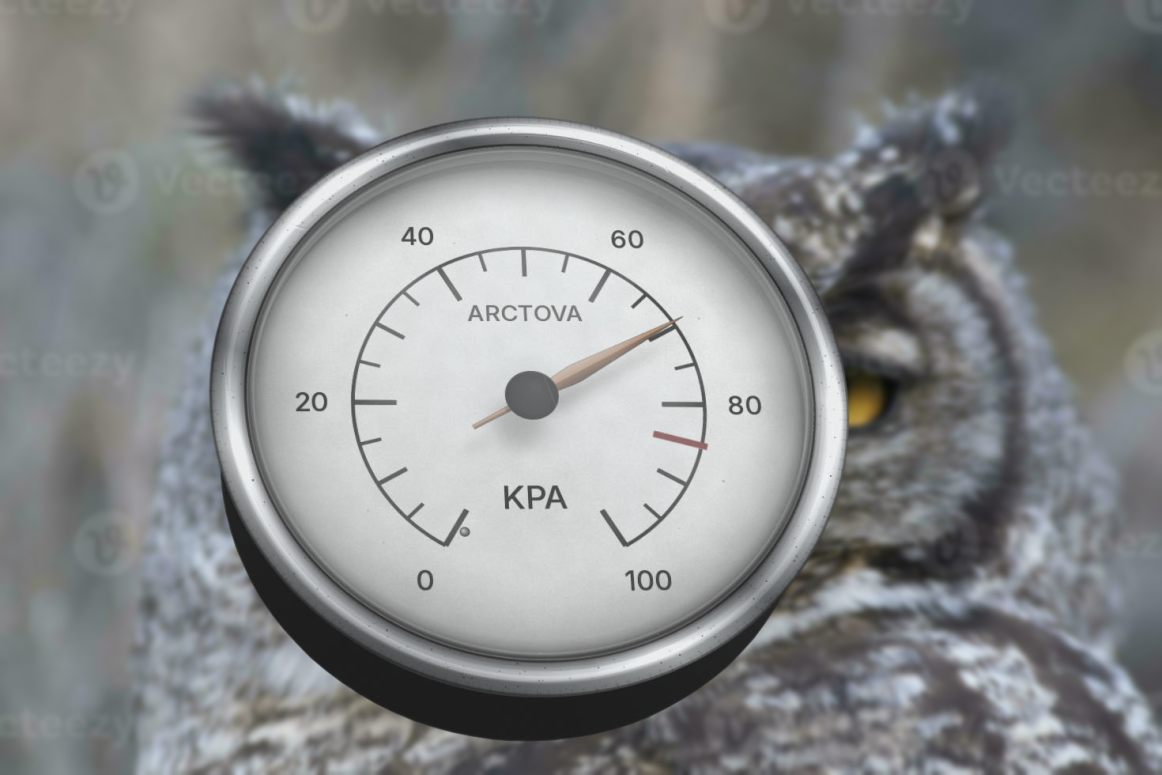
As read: **70** kPa
